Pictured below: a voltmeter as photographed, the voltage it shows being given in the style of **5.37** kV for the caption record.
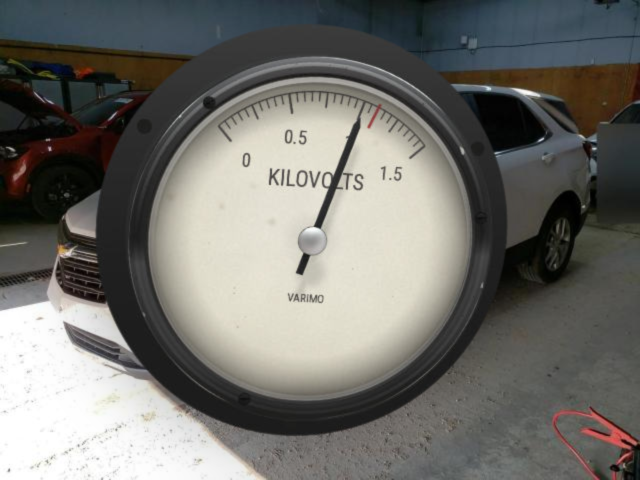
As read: **1** kV
